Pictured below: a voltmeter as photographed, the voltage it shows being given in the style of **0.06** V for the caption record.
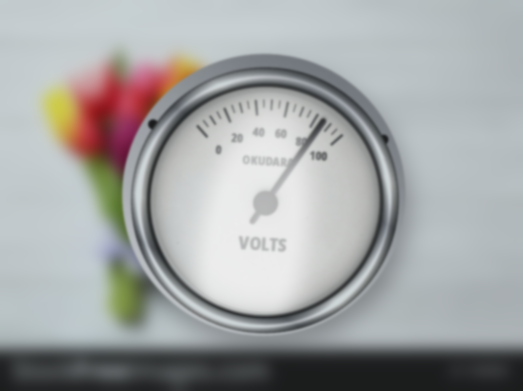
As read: **85** V
